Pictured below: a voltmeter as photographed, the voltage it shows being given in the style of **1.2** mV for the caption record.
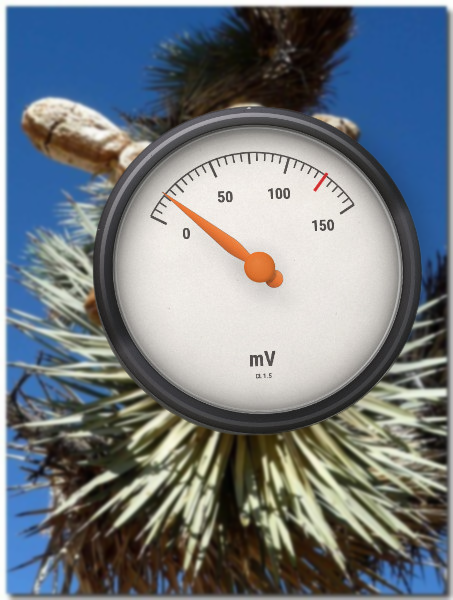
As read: **15** mV
